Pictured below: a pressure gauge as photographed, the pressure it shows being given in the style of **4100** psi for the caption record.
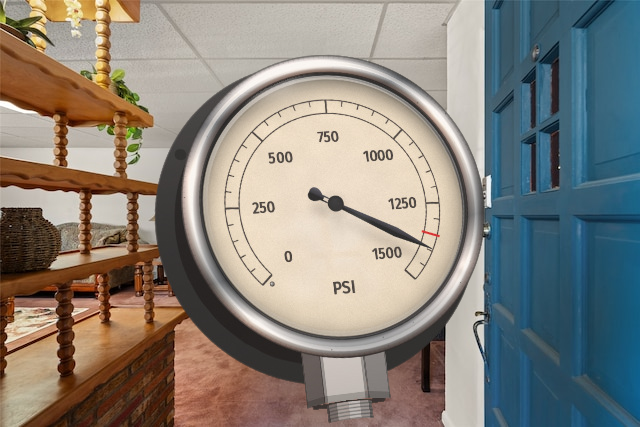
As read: **1400** psi
